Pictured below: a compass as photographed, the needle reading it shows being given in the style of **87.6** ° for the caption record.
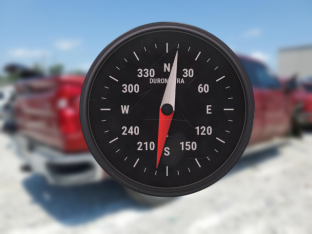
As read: **190** °
